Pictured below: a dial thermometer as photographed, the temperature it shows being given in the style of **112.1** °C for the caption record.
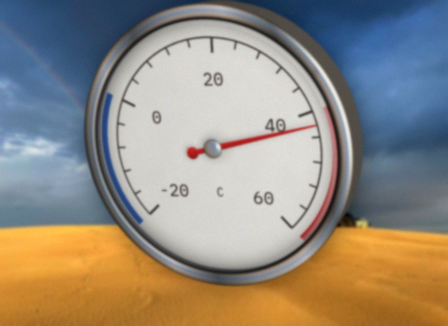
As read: **42** °C
